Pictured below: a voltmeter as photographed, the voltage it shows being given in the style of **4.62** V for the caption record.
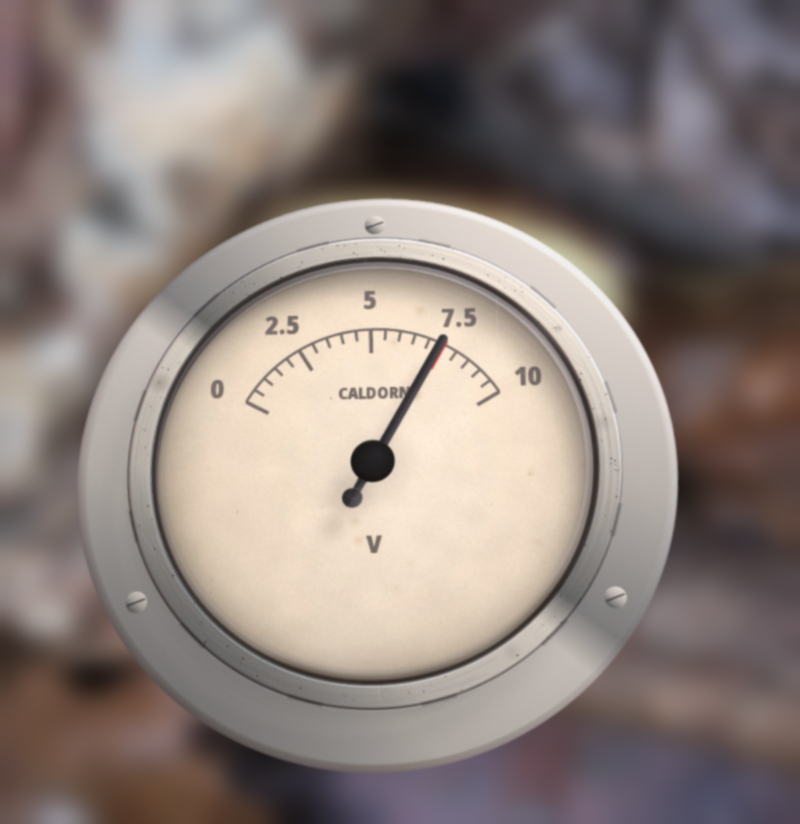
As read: **7.5** V
